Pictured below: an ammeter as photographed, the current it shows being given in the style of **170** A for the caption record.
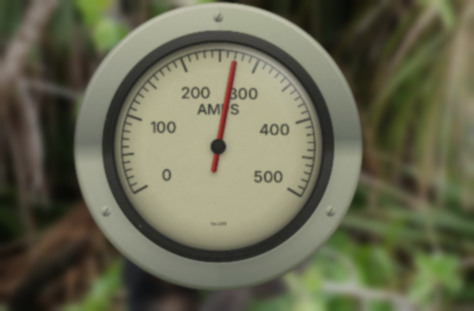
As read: **270** A
